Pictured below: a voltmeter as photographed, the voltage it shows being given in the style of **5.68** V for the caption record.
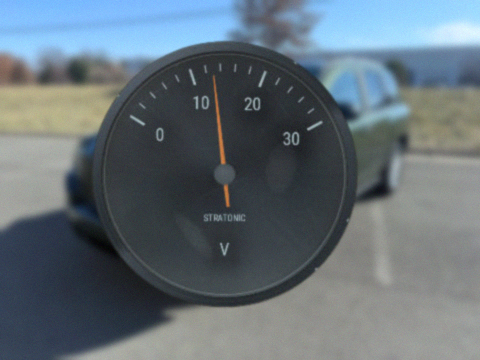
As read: **13** V
